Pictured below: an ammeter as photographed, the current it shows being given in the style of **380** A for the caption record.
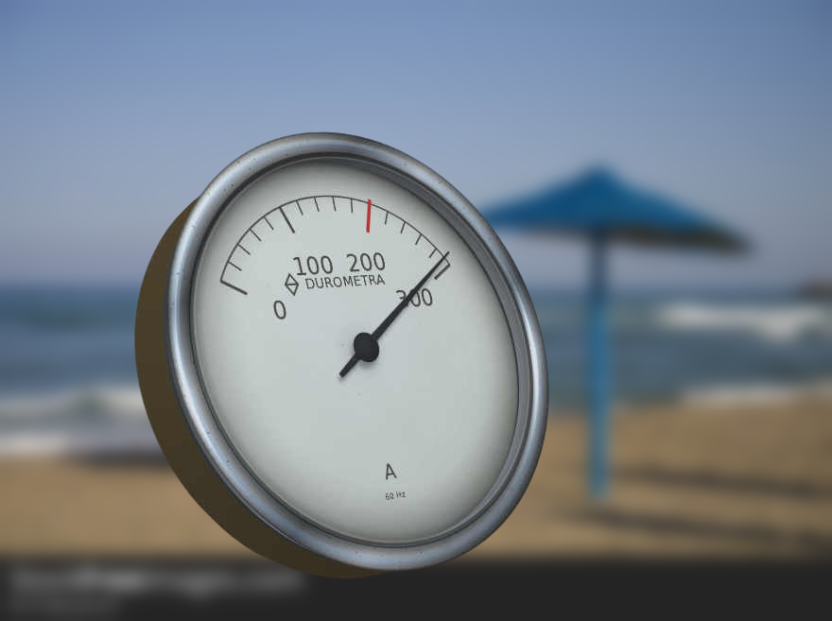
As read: **290** A
